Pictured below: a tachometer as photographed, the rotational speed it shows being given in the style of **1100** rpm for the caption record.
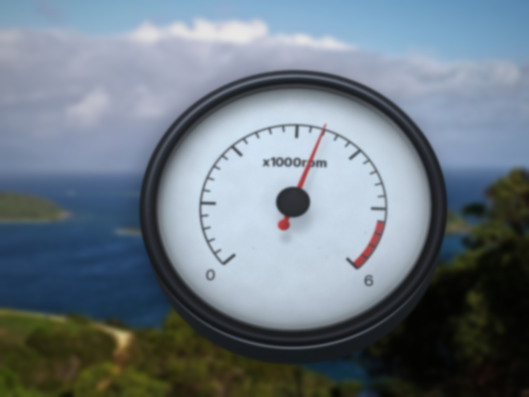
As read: **3400** rpm
